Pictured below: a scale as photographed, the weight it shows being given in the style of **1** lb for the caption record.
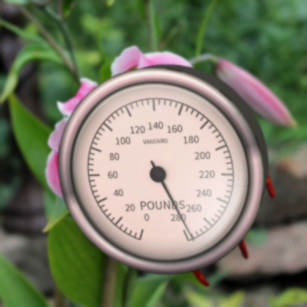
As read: **276** lb
